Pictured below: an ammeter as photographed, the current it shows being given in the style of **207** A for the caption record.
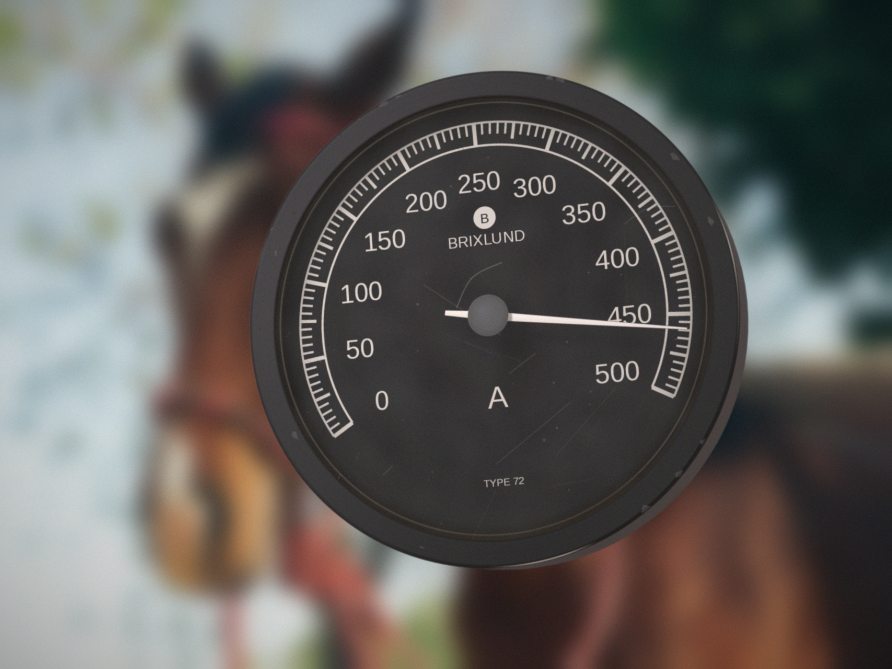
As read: **460** A
